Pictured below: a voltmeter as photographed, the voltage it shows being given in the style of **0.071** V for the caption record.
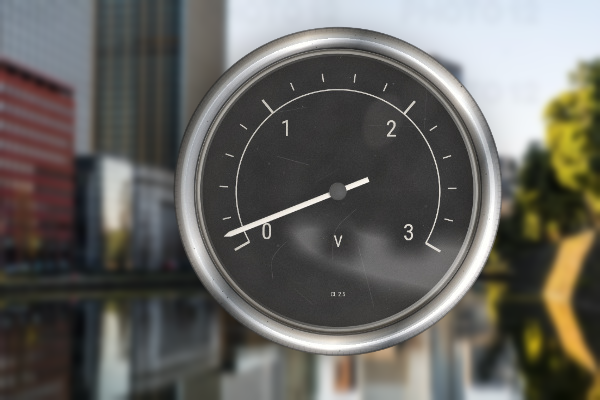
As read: **0.1** V
